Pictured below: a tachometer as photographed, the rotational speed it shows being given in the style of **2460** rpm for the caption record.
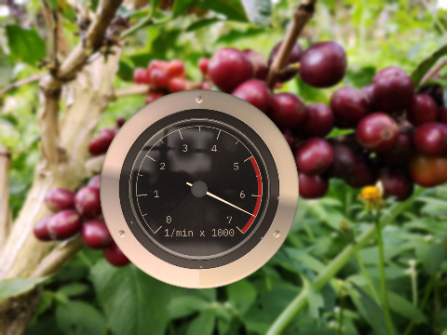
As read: **6500** rpm
